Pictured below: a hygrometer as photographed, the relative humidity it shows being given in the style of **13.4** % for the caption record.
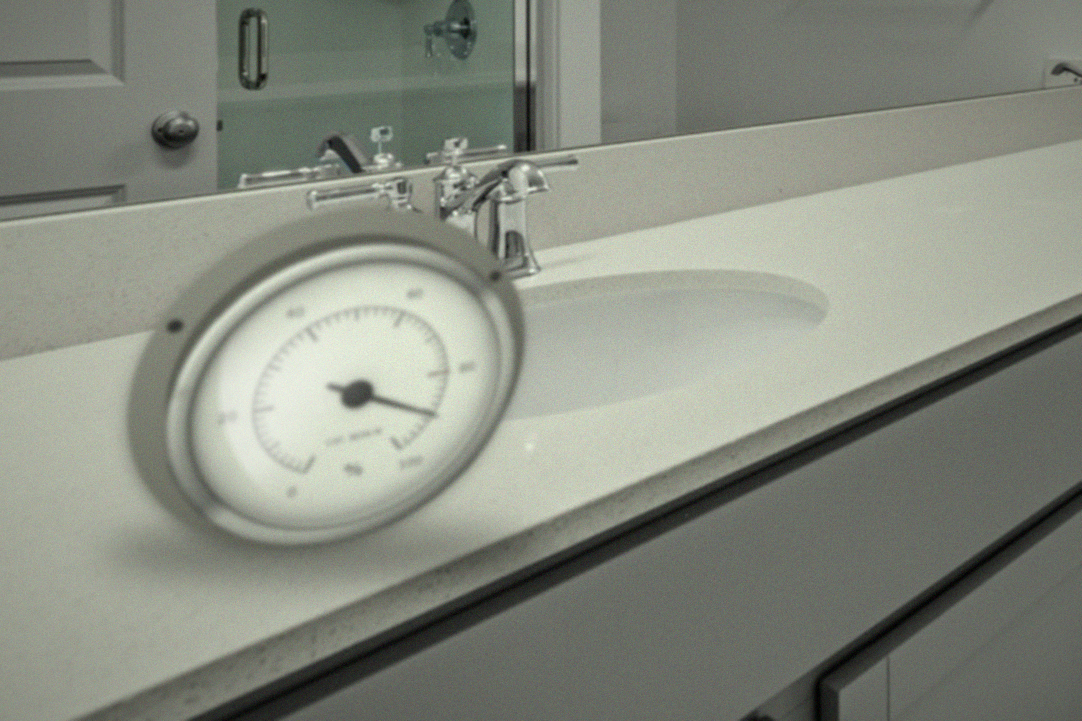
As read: **90** %
